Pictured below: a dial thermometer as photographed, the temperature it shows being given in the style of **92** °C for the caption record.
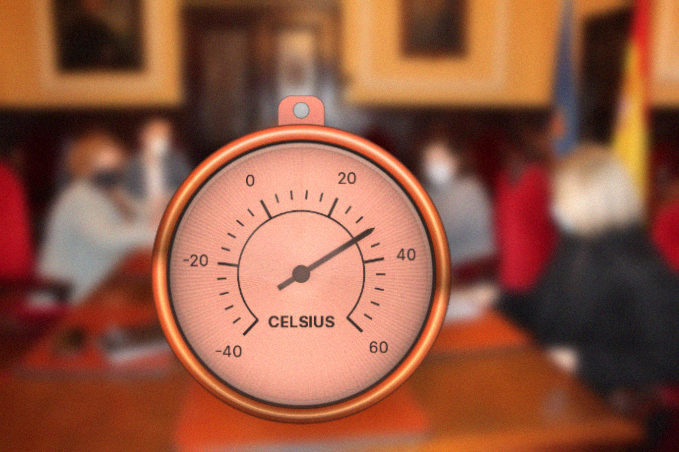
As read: **32** °C
